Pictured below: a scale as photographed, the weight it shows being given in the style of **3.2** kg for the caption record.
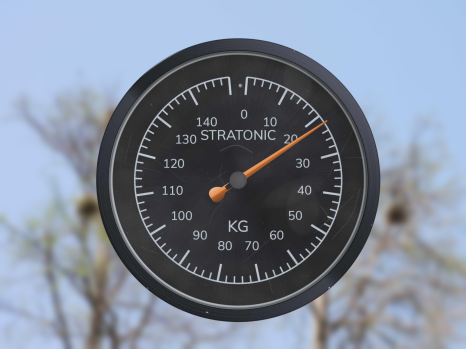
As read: **22** kg
